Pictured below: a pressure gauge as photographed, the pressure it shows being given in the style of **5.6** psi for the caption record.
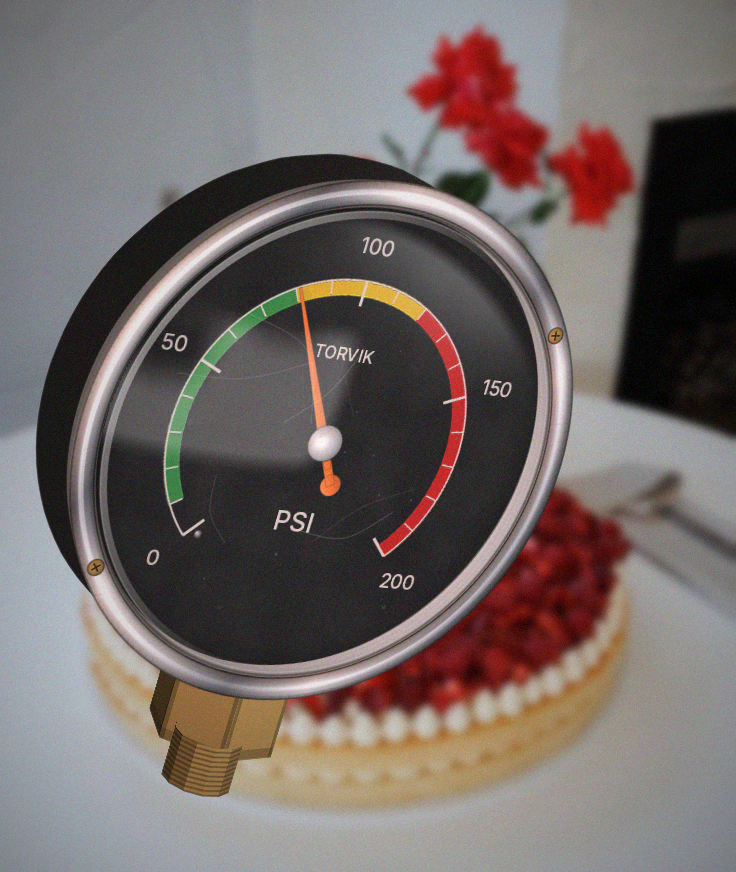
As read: **80** psi
